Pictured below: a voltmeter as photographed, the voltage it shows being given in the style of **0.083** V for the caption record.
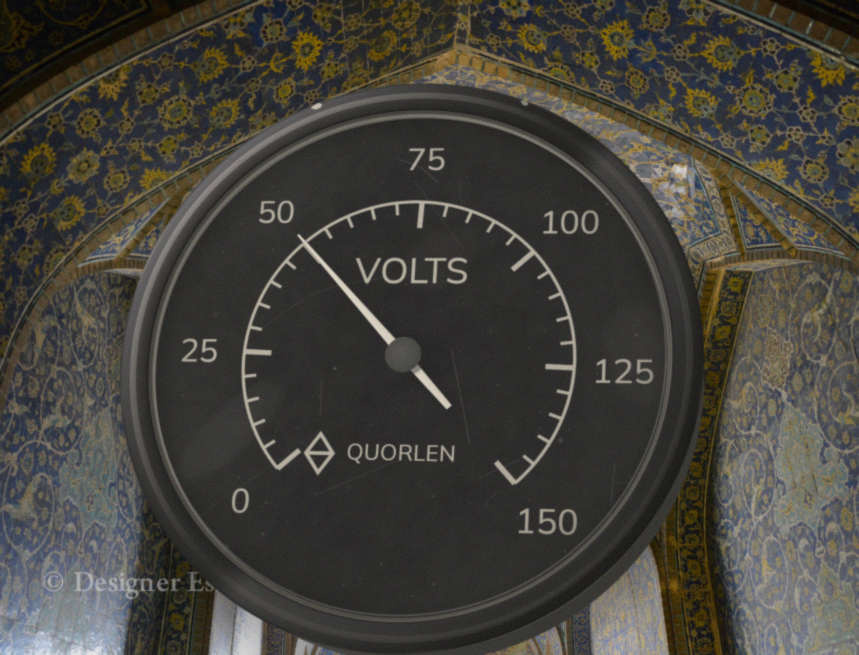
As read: **50** V
